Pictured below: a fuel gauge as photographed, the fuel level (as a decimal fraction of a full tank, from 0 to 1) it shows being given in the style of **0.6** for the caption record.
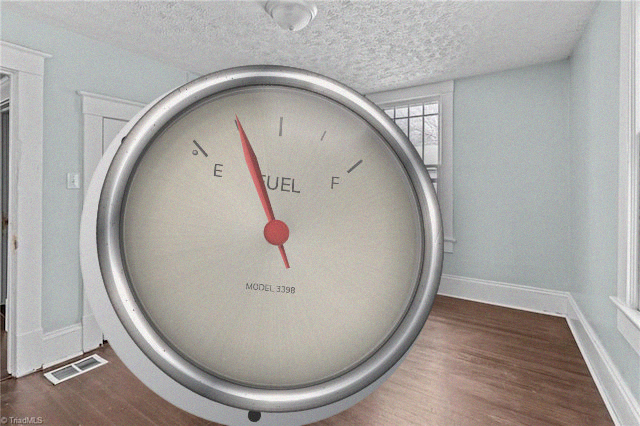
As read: **0.25**
